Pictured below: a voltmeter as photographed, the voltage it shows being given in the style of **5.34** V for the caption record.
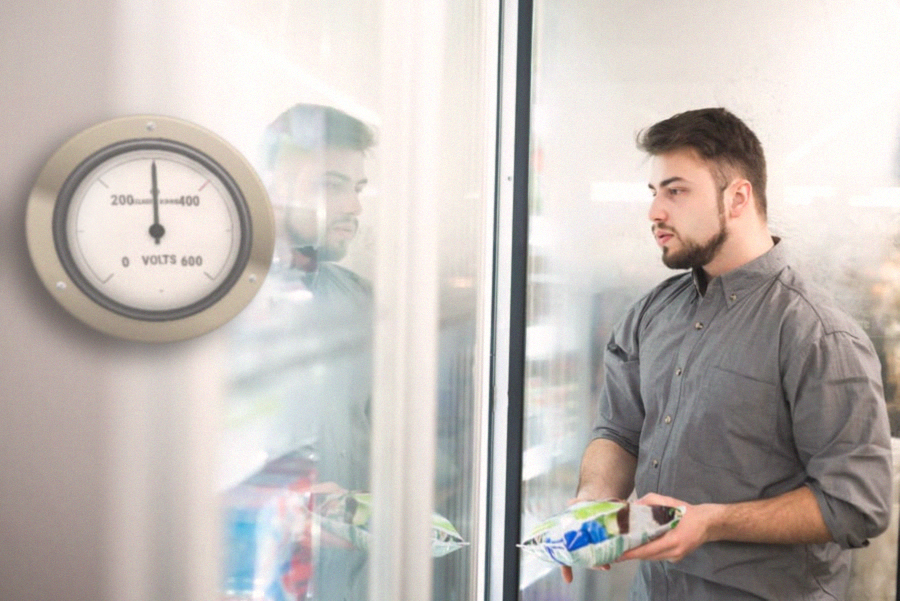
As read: **300** V
